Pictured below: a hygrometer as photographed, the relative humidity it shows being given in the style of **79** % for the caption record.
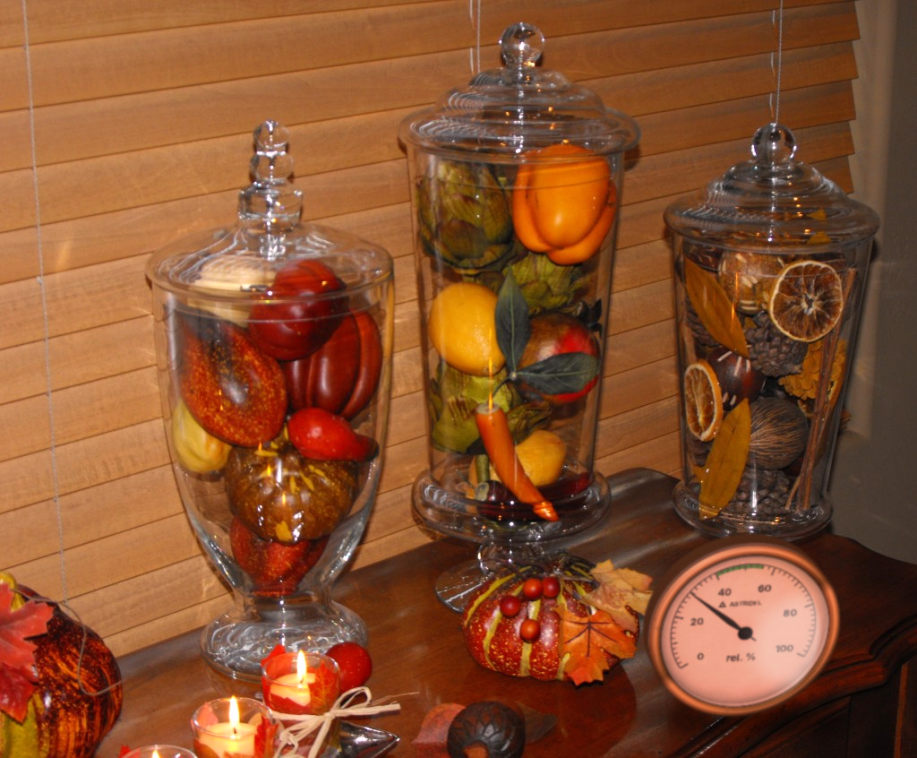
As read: **30** %
